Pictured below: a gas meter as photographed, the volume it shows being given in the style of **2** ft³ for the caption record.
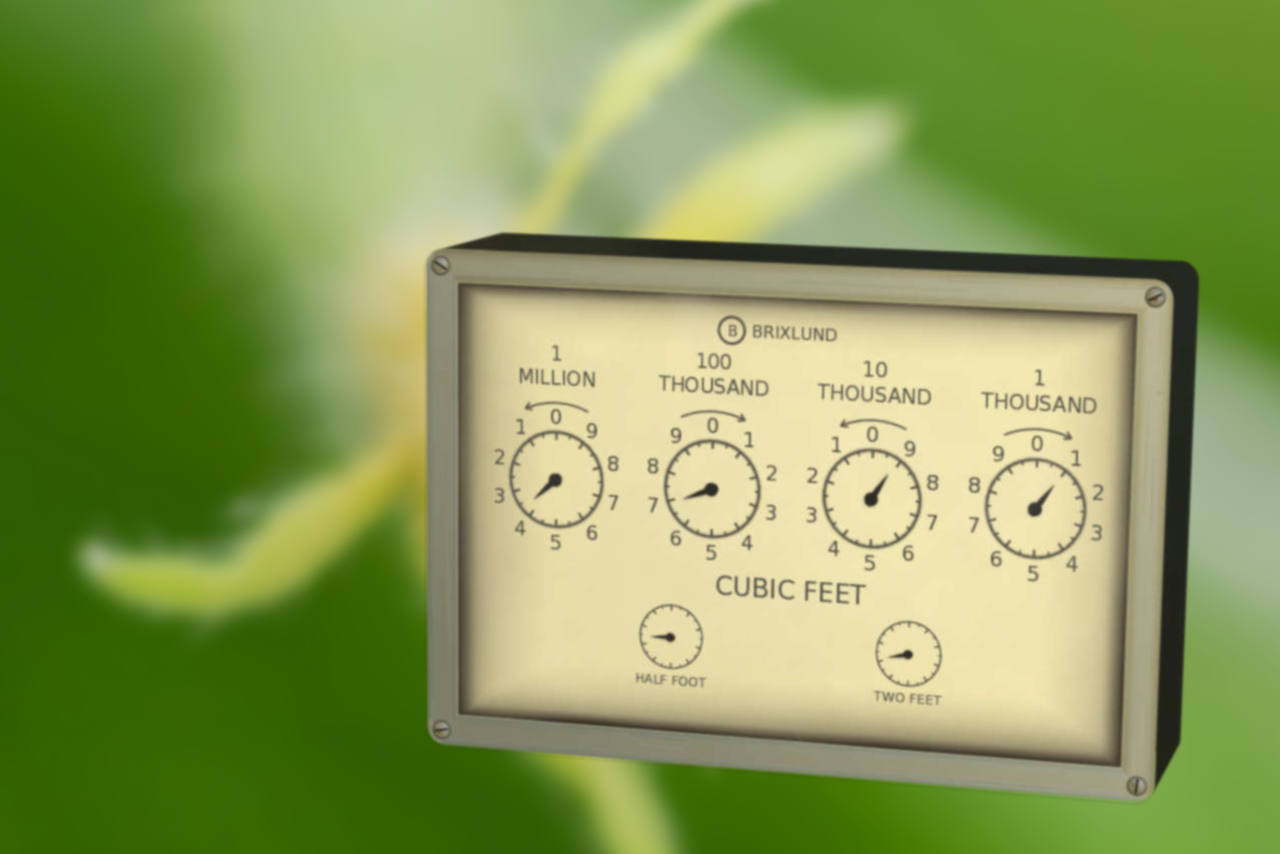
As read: **369100** ft³
